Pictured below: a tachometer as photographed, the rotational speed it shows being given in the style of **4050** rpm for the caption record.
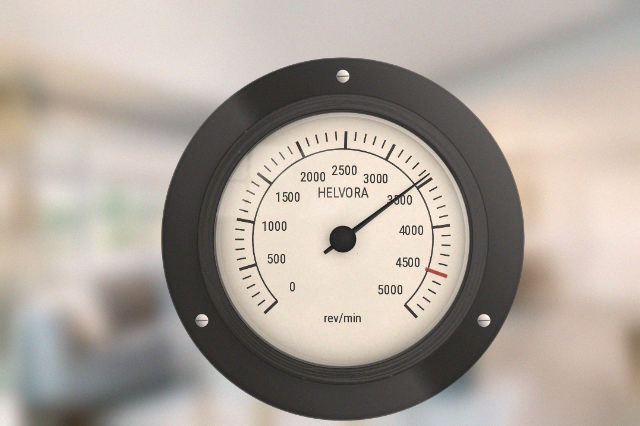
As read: **3450** rpm
